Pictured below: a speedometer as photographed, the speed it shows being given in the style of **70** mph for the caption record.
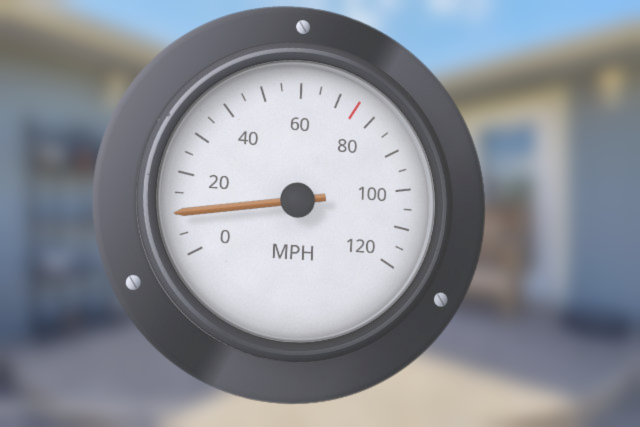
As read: **10** mph
